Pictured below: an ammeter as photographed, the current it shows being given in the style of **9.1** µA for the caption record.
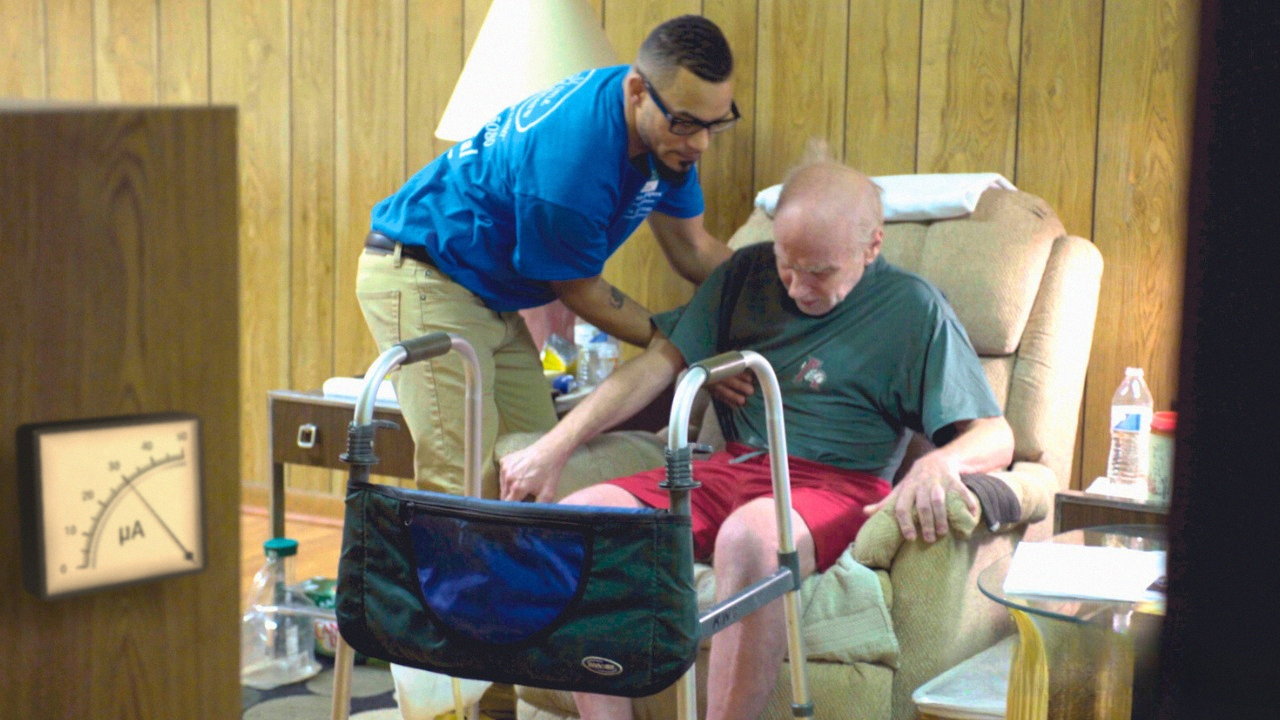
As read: **30** µA
